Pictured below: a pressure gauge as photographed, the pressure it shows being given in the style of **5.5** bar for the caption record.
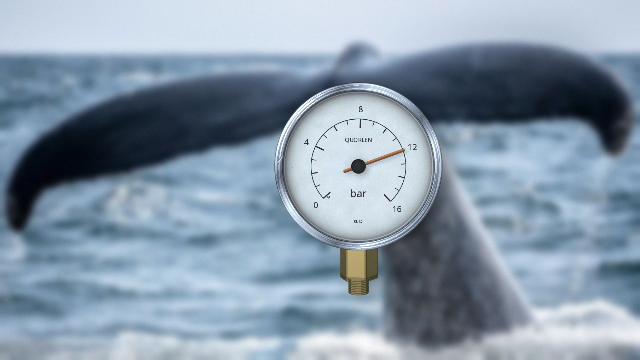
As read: **12** bar
